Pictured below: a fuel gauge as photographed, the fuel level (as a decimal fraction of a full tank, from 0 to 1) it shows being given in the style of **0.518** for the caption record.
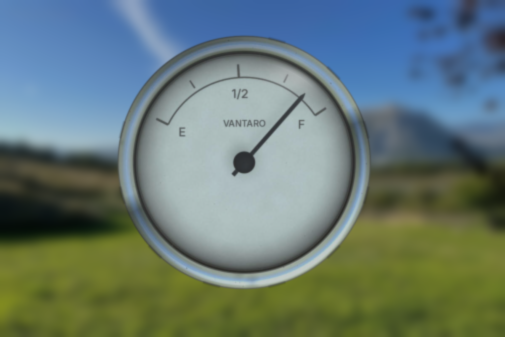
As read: **0.875**
